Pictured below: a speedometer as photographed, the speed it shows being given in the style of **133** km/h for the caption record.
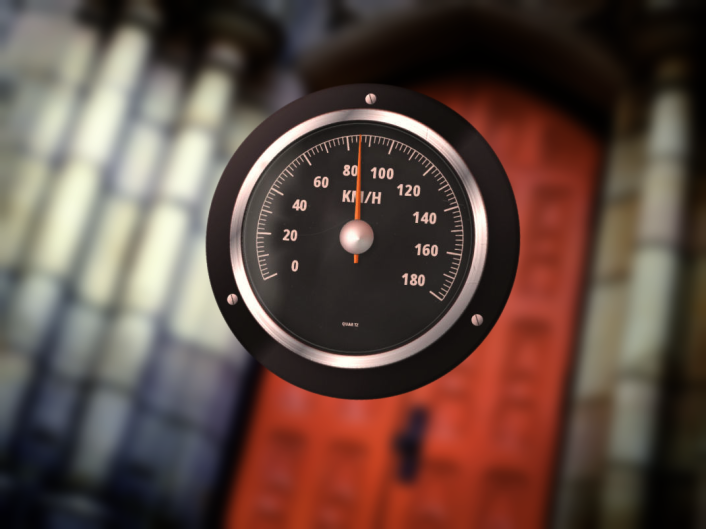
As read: **86** km/h
